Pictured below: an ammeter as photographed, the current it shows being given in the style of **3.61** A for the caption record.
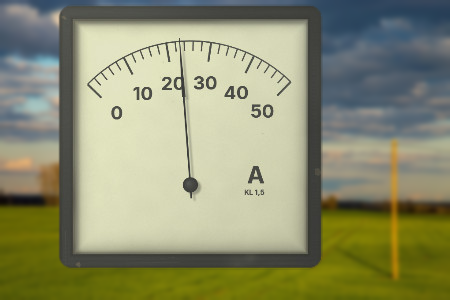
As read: **23** A
